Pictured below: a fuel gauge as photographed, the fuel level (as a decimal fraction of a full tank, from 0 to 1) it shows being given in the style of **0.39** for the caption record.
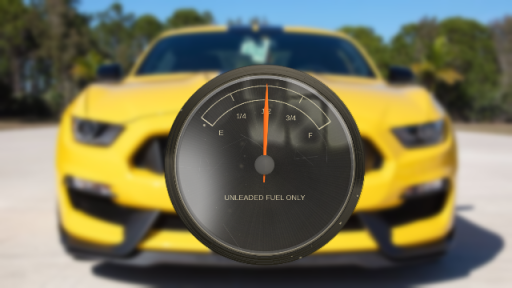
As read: **0.5**
